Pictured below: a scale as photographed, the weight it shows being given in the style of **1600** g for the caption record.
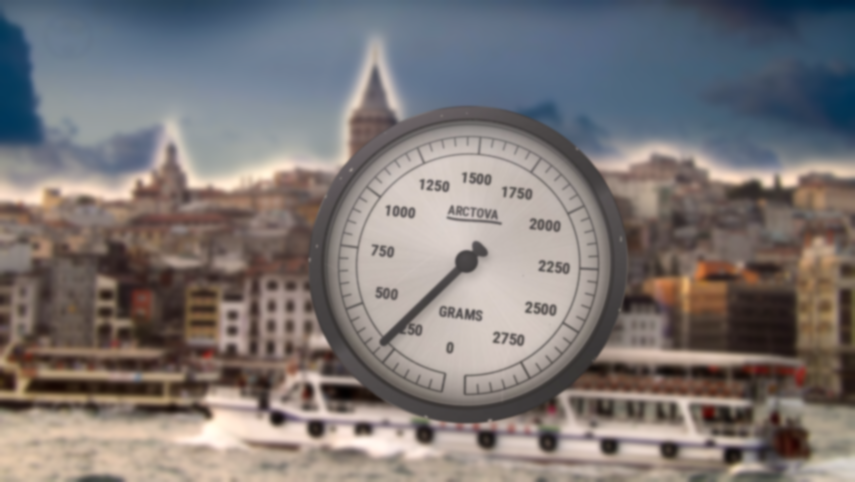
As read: **300** g
